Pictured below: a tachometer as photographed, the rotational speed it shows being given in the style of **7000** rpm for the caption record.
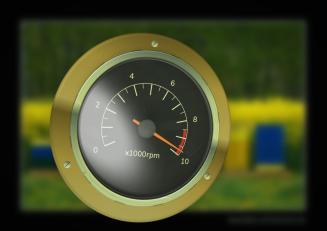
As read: **9750** rpm
